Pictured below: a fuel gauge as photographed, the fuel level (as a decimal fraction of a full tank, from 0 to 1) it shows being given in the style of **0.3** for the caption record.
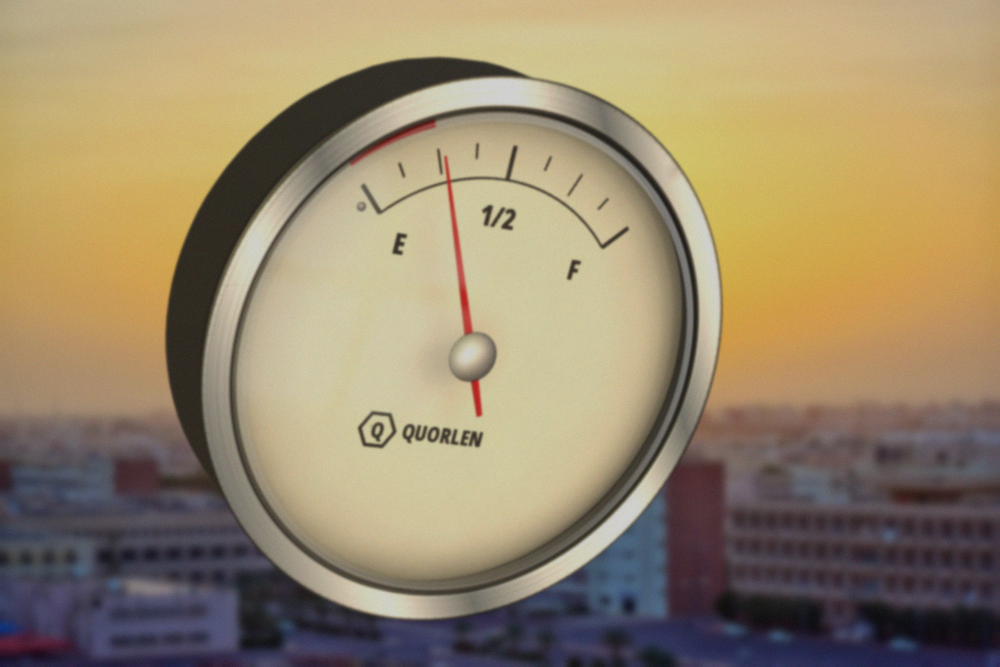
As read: **0.25**
